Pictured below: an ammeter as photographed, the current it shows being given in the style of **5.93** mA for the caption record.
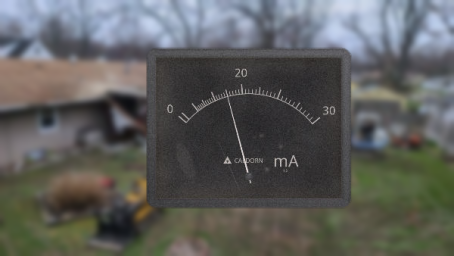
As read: **17.5** mA
